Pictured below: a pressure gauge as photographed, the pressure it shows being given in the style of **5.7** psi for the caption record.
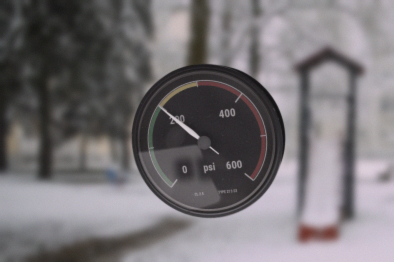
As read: **200** psi
